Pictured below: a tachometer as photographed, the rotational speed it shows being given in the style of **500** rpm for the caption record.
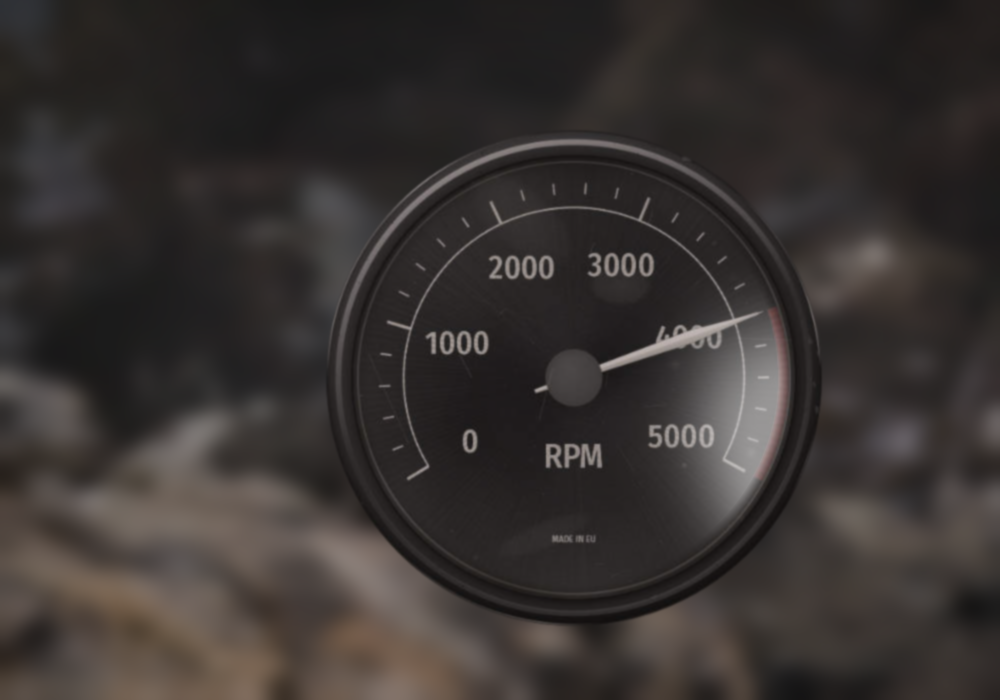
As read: **4000** rpm
